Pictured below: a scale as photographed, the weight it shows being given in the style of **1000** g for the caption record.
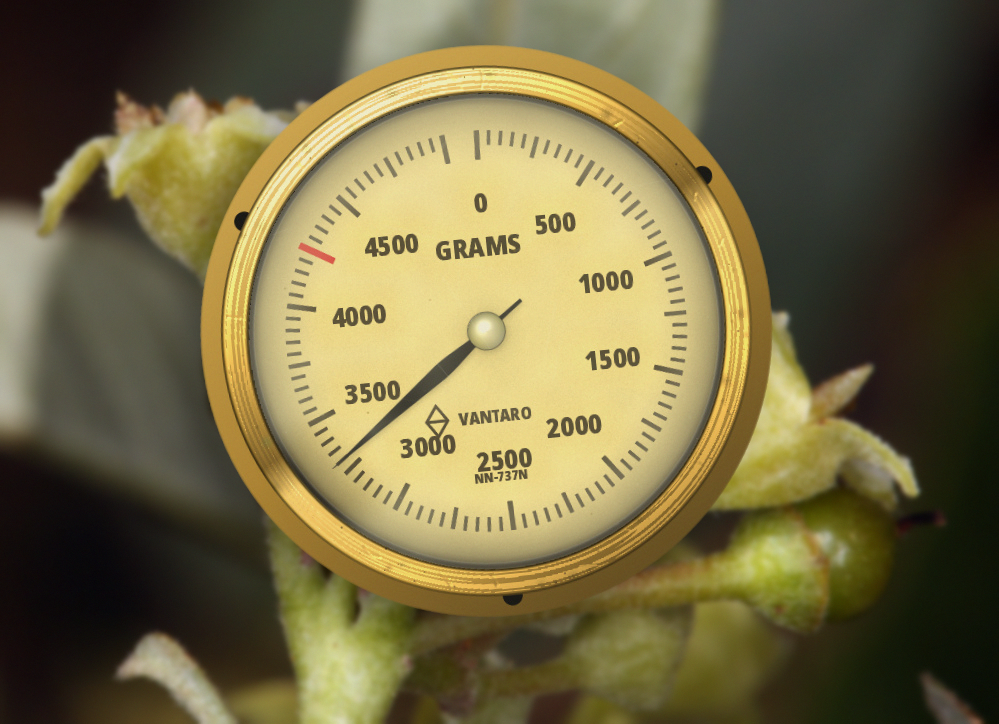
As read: **3300** g
